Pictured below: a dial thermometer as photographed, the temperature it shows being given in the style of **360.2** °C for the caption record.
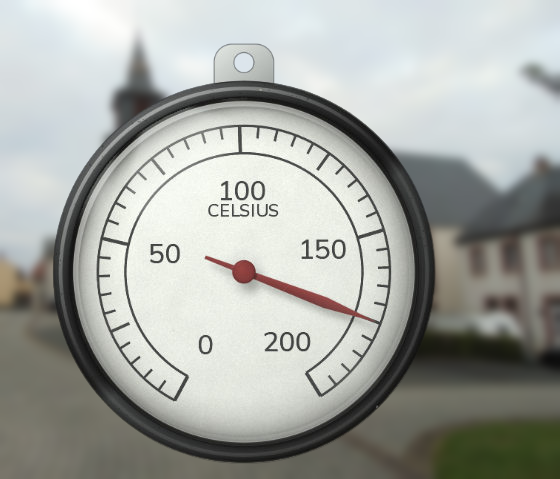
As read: **175** °C
